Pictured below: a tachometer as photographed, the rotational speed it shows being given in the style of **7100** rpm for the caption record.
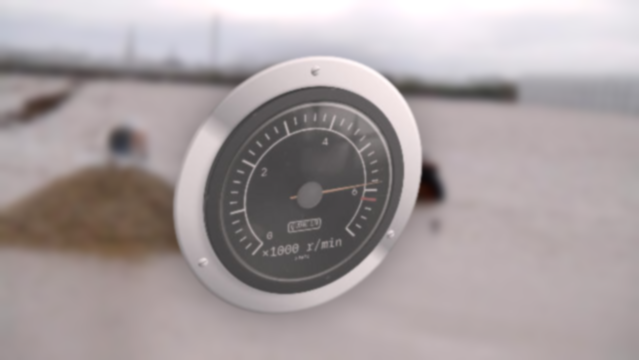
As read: **5800** rpm
